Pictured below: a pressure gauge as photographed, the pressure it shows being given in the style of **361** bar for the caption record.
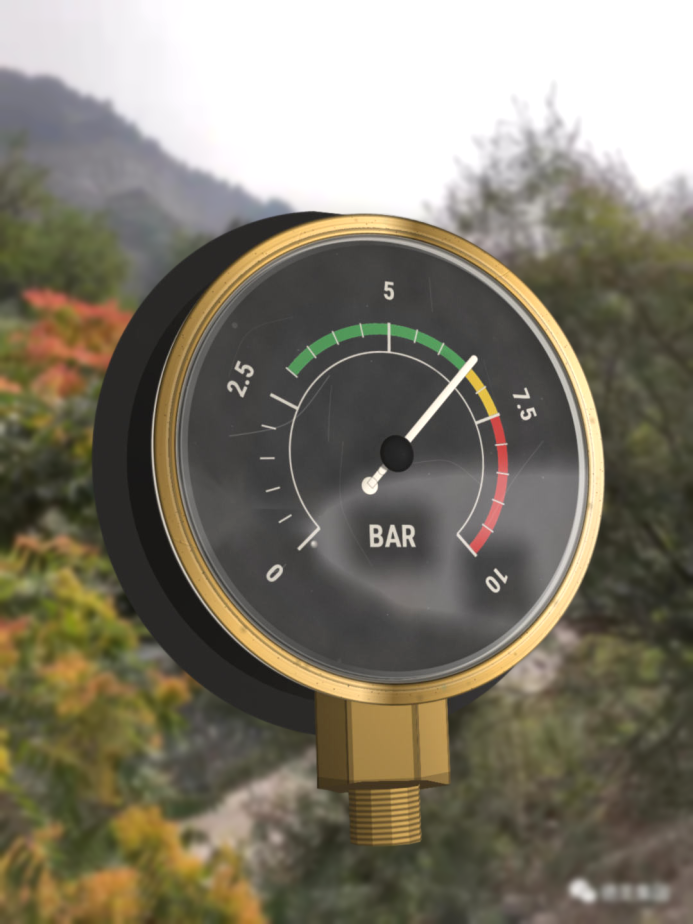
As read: **6.5** bar
